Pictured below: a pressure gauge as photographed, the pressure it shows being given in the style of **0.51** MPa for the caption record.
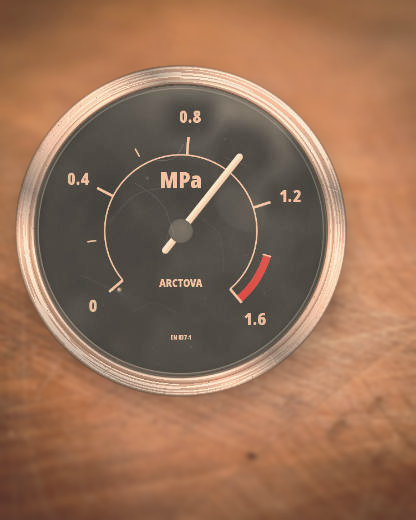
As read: **1** MPa
